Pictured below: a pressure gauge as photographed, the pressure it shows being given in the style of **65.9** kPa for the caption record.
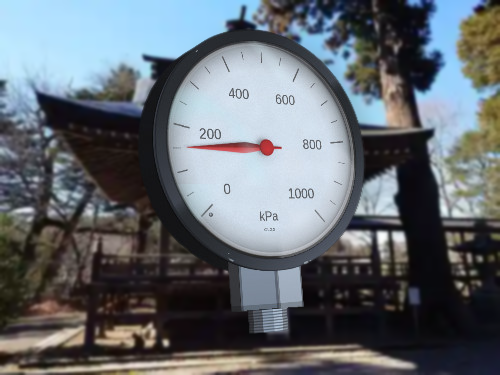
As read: **150** kPa
